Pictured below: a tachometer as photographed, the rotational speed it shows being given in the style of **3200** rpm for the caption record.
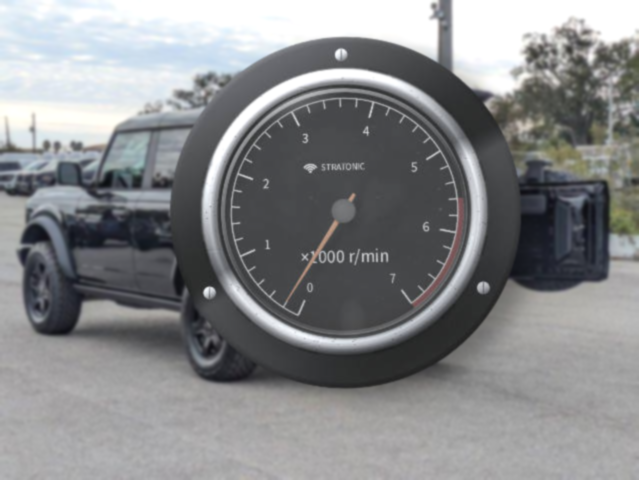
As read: **200** rpm
